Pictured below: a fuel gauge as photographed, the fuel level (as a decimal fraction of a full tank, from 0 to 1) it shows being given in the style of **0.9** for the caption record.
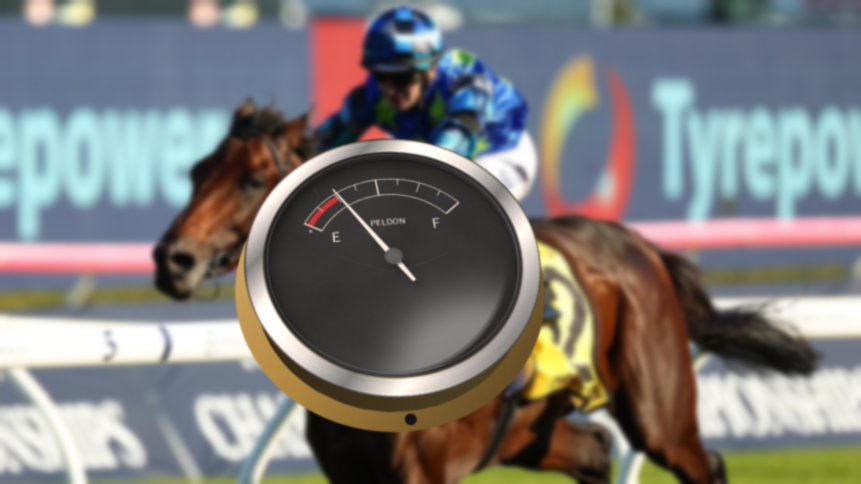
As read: **0.25**
